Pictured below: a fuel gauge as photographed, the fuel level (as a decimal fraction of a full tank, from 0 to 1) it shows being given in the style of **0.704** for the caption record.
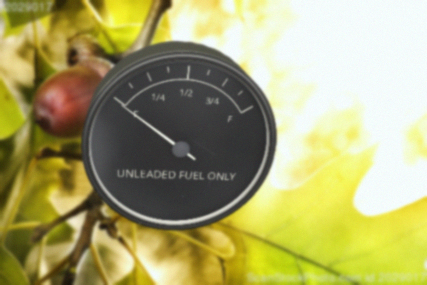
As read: **0**
